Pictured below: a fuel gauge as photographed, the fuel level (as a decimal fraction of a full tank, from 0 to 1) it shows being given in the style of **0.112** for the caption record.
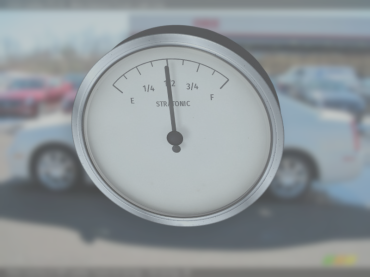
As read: **0.5**
